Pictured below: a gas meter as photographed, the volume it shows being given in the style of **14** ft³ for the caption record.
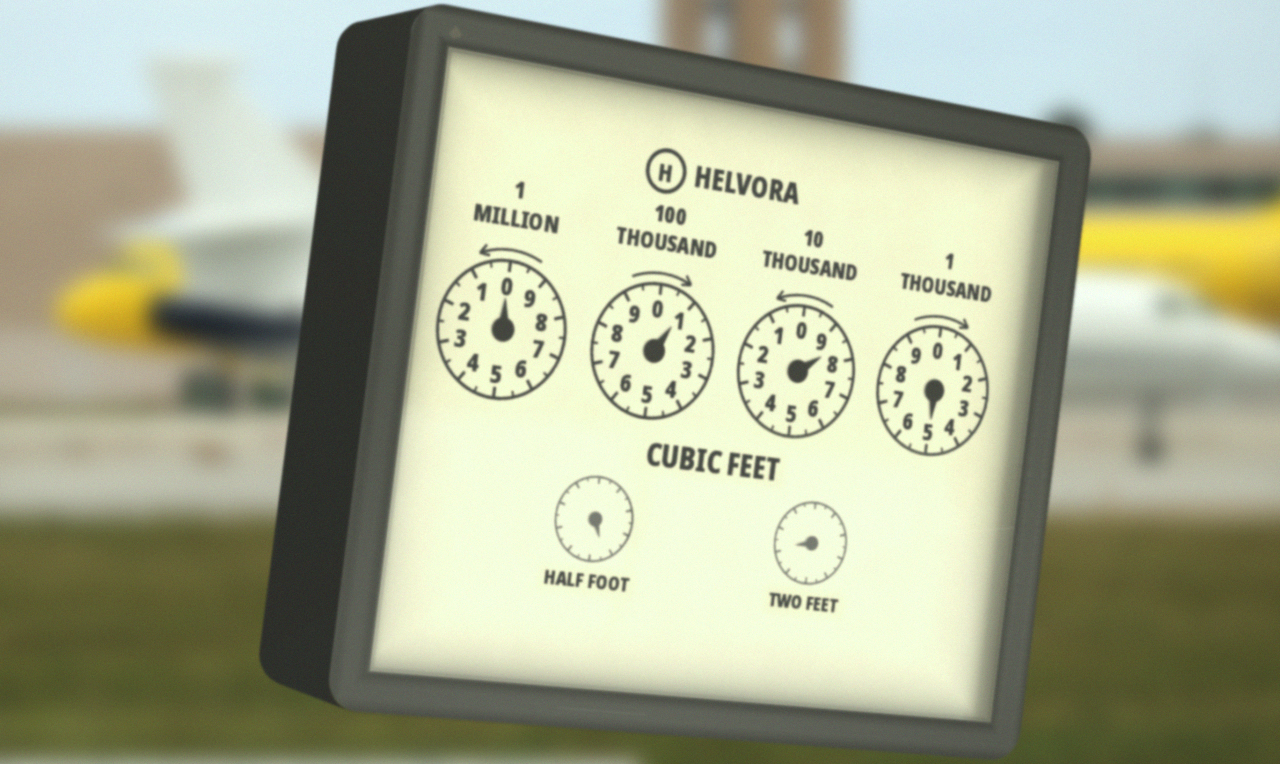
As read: **8500** ft³
